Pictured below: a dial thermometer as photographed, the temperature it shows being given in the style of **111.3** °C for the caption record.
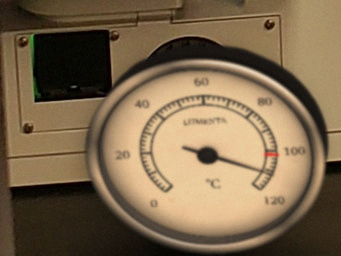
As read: **110** °C
